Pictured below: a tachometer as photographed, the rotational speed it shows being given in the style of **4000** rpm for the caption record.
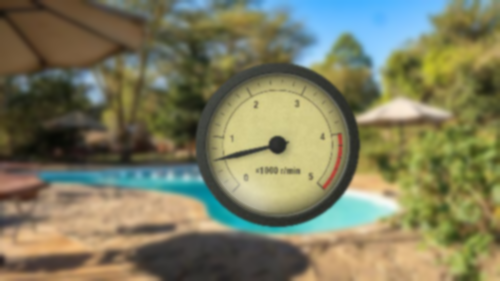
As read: **600** rpm
